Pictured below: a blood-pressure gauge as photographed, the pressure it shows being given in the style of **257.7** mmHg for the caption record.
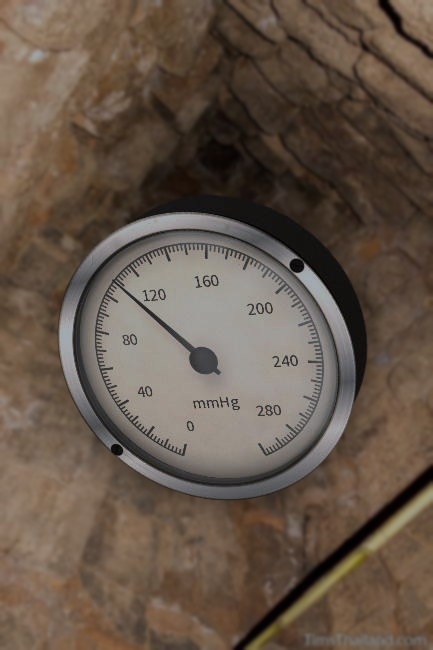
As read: **110** mmHg
